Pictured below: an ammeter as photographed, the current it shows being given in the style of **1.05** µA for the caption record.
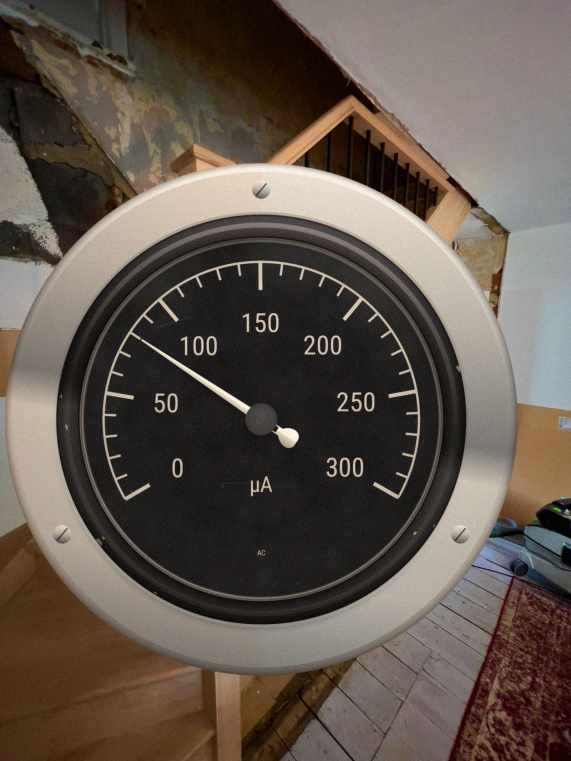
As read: **80** µA
